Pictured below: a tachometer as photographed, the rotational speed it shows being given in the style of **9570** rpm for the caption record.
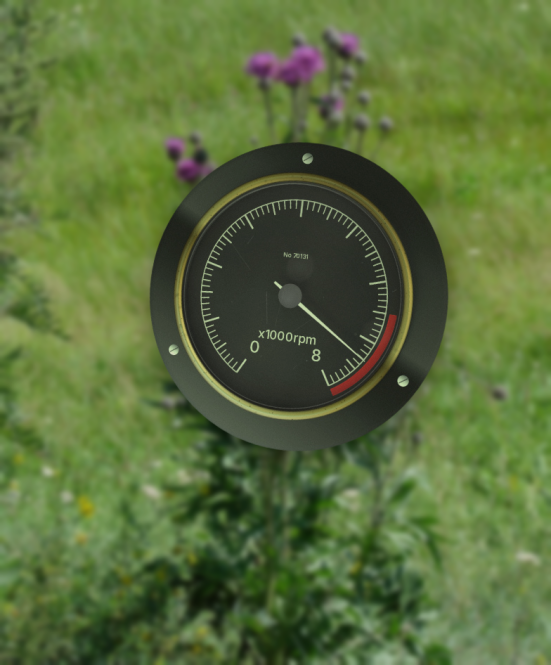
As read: **7300** rpm
